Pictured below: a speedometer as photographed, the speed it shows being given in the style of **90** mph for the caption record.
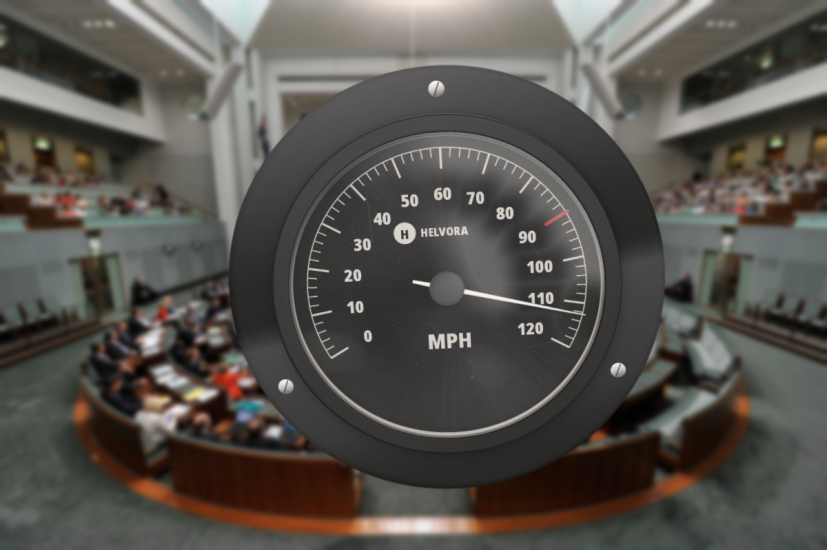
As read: **112** mph
